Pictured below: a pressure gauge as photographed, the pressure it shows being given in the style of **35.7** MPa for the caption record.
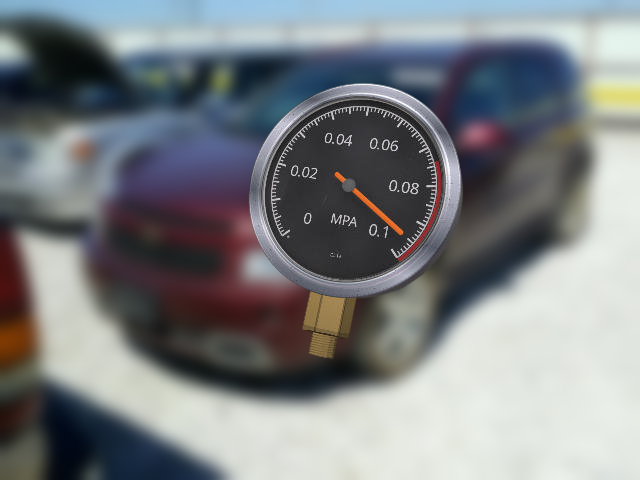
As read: **0.095** MPa
